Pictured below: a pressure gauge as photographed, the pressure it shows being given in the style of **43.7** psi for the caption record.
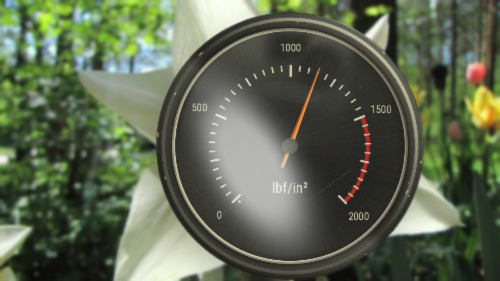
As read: **1150** psi
